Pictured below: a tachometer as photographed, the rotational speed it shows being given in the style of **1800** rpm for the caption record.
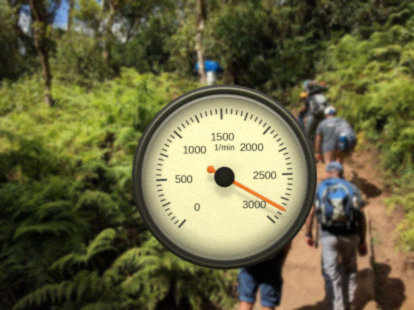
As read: **2850** rpm
